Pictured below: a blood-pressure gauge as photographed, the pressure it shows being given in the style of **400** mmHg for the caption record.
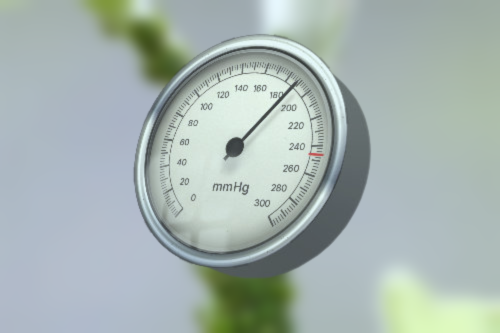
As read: **190** mmHg
